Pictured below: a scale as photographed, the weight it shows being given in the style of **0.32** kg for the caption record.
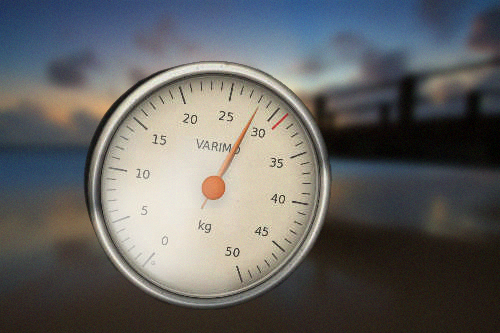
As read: **28** kg
